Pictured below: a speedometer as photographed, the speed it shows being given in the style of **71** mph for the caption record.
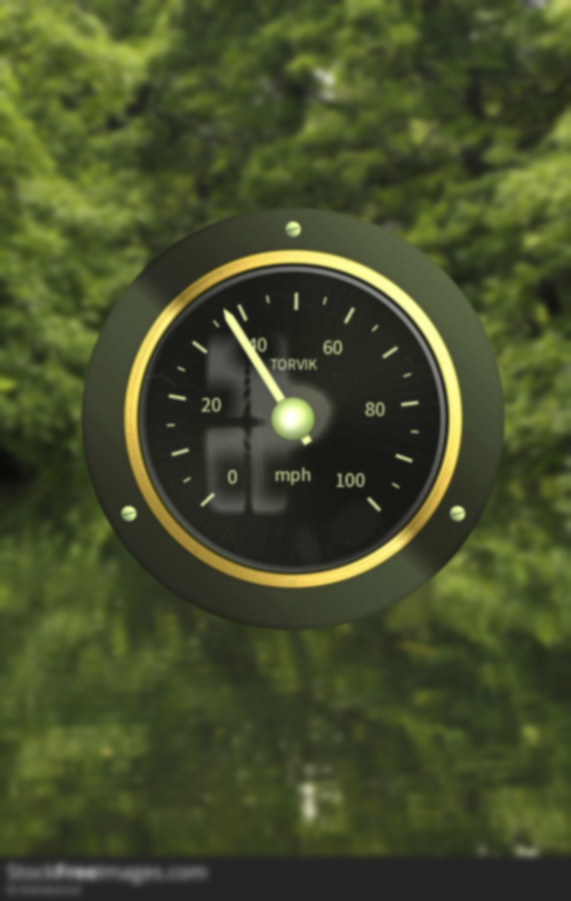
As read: **37.5** mph
